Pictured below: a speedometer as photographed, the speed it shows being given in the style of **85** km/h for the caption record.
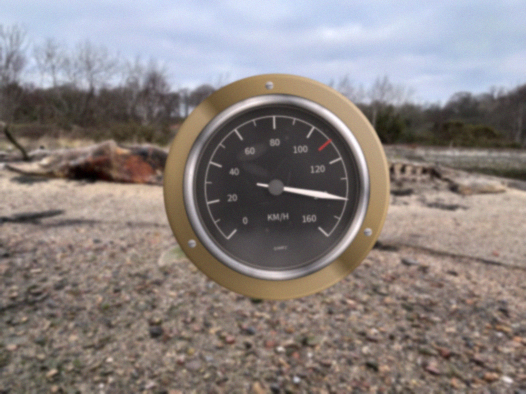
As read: **140** km/h
